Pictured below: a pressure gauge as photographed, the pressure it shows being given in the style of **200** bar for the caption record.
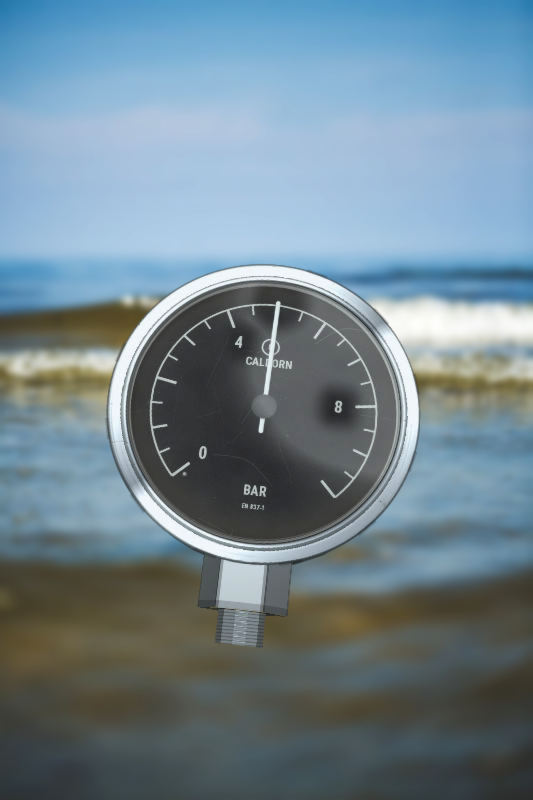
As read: **5** bar
